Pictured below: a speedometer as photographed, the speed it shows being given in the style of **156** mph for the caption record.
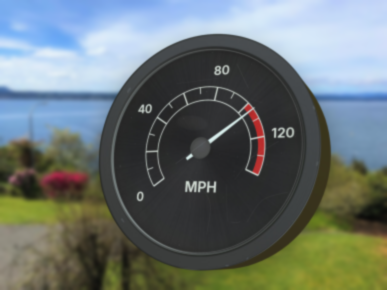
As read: **105** mph
